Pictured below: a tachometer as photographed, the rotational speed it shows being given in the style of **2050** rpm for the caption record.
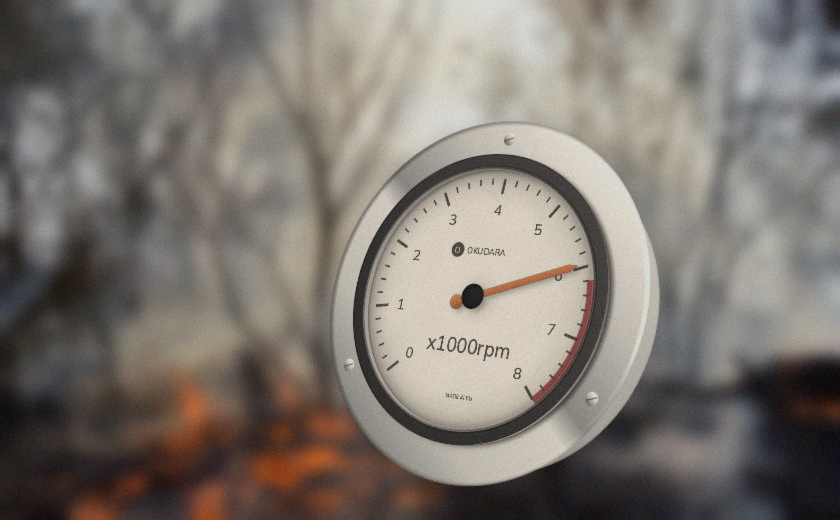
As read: **6000** rpm
